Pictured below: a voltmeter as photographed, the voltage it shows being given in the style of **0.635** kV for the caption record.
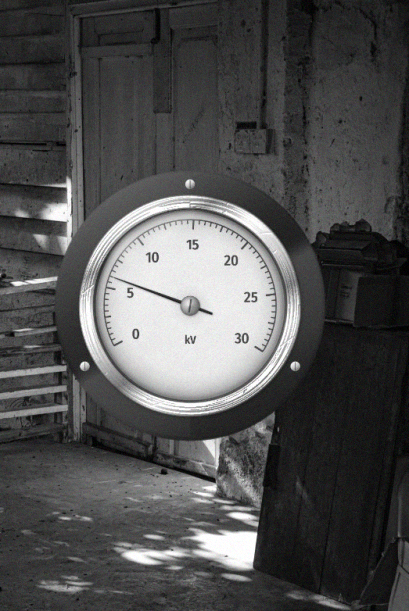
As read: **6** kV
